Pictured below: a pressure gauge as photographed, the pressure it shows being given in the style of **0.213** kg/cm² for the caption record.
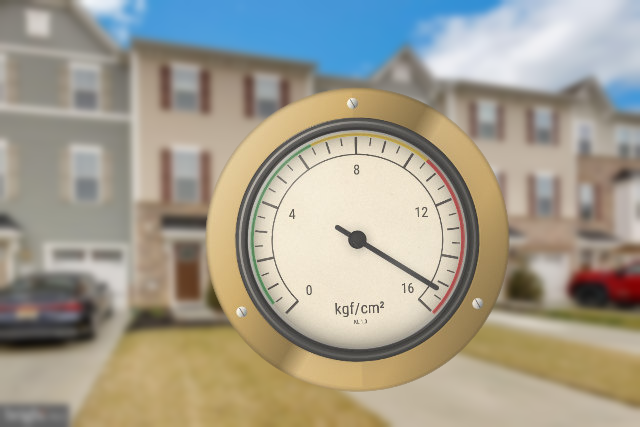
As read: **15.25** kg/cm²
